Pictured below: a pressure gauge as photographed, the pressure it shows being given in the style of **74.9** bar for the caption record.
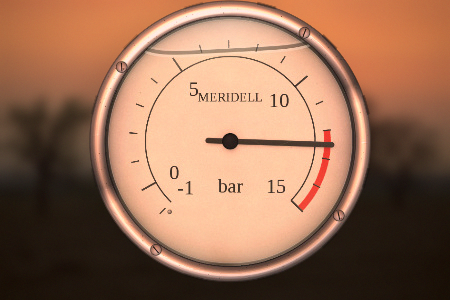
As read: **12.5** bar
